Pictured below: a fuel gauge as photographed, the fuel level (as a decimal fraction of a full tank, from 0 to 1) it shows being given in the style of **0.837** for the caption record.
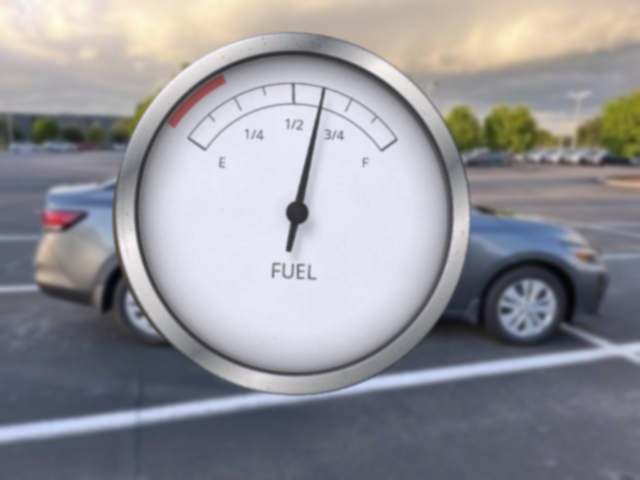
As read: **0.625**
